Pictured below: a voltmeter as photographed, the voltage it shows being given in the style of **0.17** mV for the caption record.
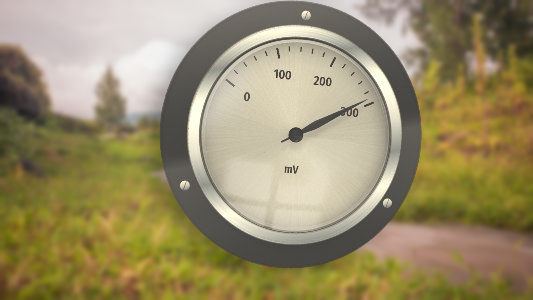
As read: **290** mV
